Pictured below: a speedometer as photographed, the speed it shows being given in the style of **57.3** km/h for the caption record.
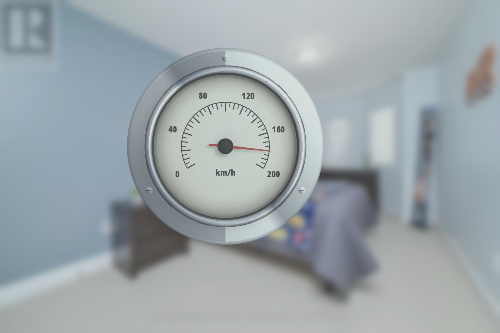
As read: **180** km/h
